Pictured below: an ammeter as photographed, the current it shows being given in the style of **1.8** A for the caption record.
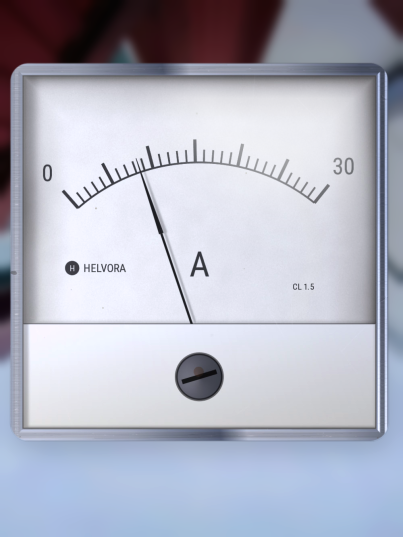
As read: **8.5** A
